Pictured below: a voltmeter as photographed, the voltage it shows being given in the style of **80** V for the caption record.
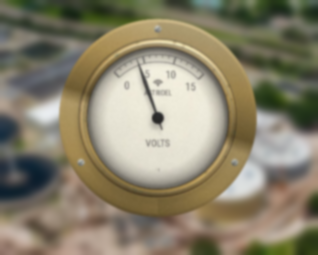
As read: **4** V
